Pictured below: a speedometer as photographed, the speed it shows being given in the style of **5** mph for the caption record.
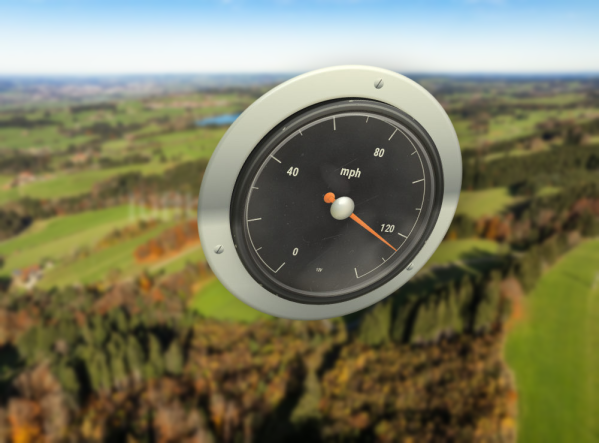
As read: **125** mph
